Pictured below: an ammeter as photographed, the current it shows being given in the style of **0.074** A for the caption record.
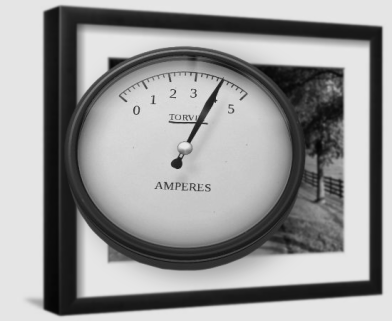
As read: **4** A
